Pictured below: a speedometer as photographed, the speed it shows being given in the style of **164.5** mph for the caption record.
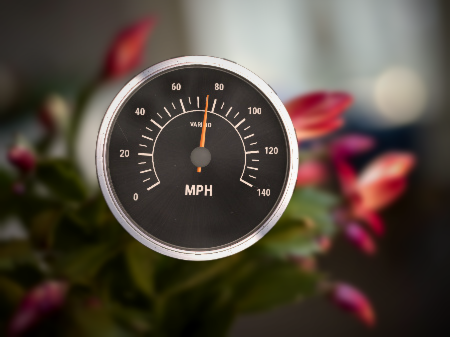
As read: **75** mph
